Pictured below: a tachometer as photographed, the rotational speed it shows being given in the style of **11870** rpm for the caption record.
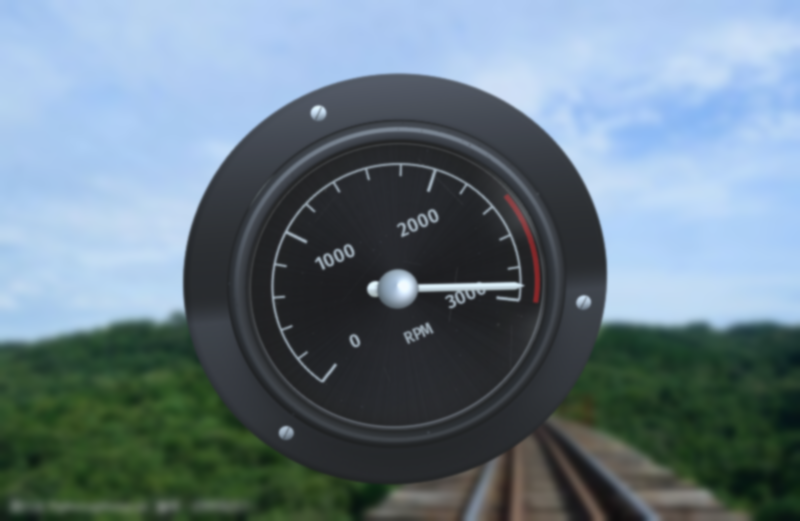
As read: **2900** rpm
